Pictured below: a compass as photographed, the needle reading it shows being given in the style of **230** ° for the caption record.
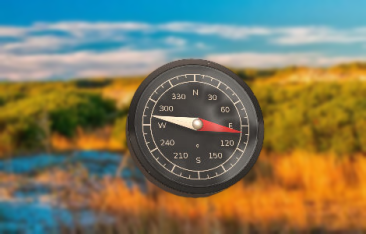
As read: **100** °
